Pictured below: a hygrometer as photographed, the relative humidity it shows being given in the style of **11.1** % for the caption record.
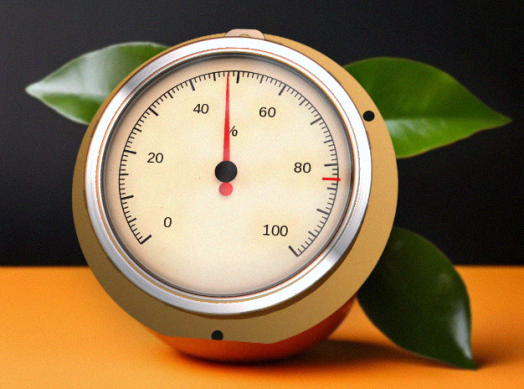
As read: **48** %
